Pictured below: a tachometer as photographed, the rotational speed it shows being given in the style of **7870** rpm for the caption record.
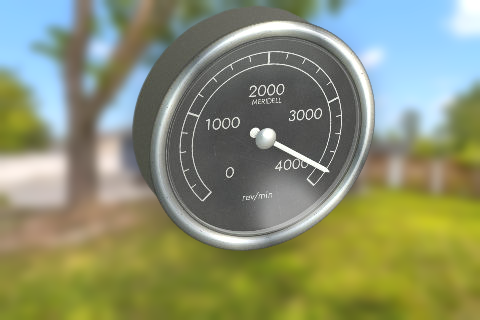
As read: **3800** rpm
